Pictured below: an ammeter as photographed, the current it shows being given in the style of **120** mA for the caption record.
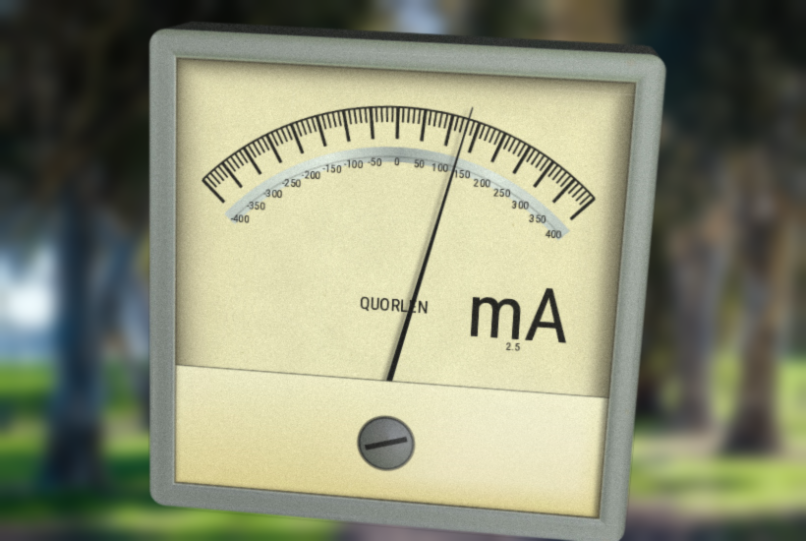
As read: **130** mA
